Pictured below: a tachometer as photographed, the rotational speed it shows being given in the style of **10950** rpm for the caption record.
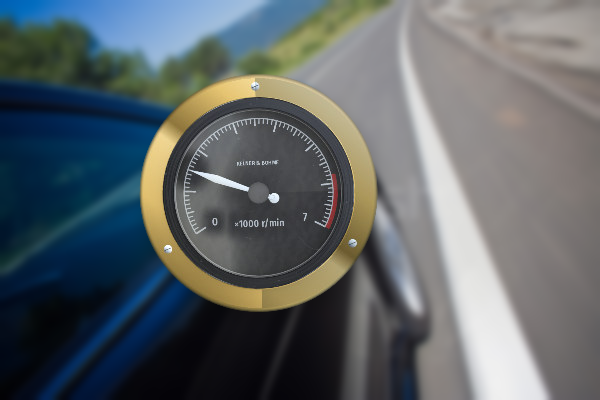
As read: **1500** rpm
